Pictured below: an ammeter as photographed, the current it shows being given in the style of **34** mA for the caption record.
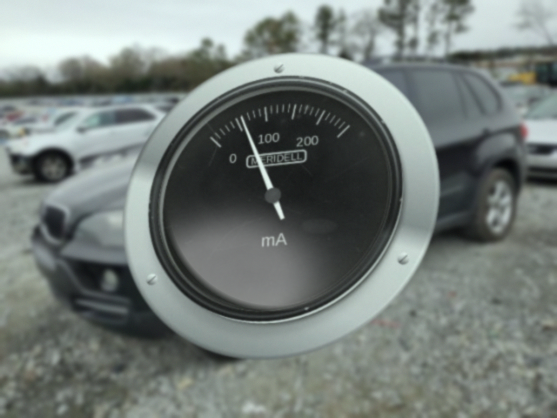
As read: **60** mA
